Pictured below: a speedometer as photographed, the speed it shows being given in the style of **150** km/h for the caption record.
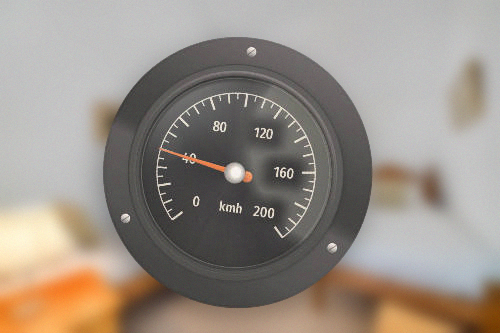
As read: **40** km/h
